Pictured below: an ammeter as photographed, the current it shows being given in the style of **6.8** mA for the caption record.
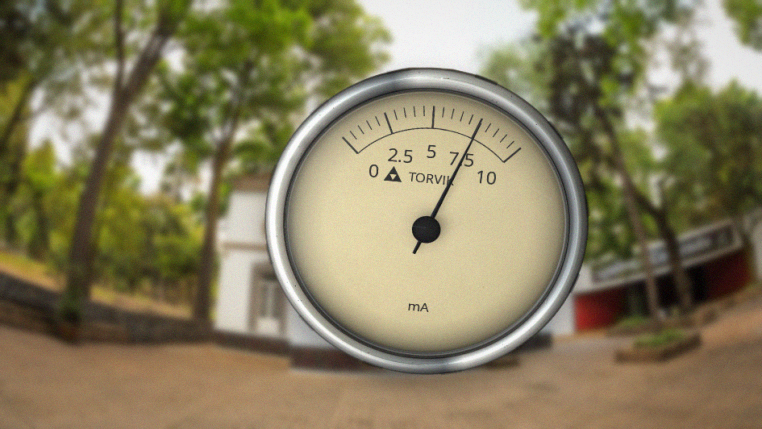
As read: **7.5** mA
